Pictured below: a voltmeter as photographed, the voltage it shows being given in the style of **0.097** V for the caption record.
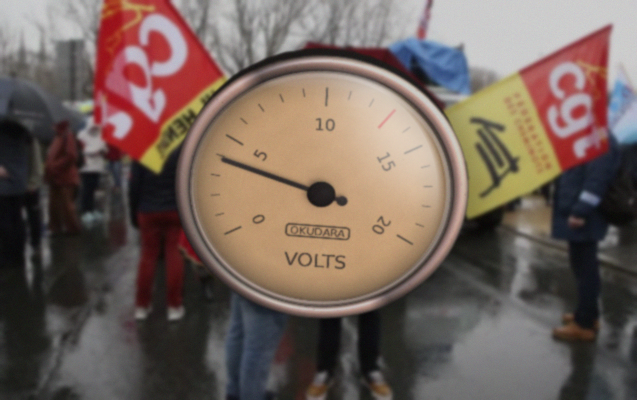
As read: **4** V
